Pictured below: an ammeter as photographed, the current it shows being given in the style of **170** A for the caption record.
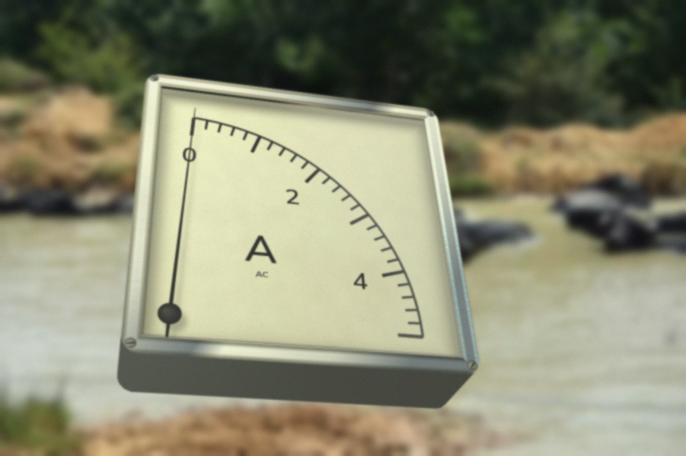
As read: **0** A
